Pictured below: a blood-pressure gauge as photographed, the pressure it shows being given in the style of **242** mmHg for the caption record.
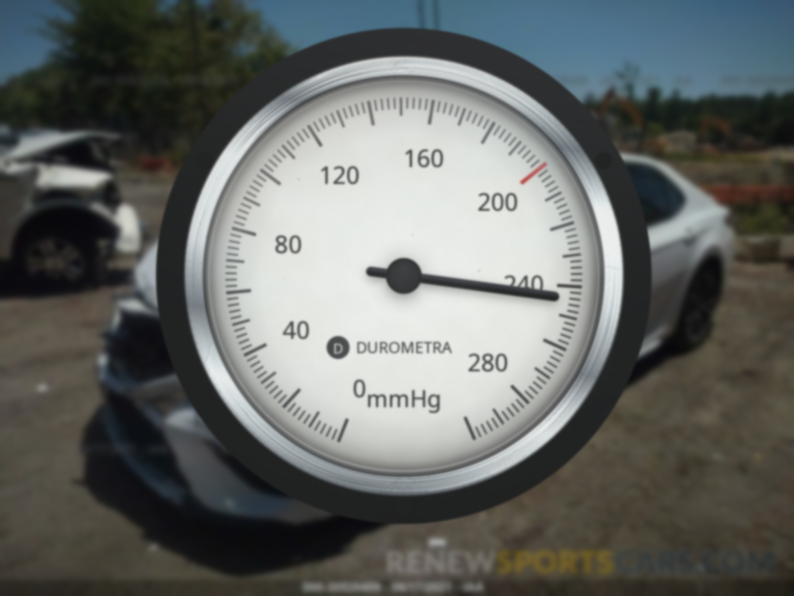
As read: **244** mmHg
